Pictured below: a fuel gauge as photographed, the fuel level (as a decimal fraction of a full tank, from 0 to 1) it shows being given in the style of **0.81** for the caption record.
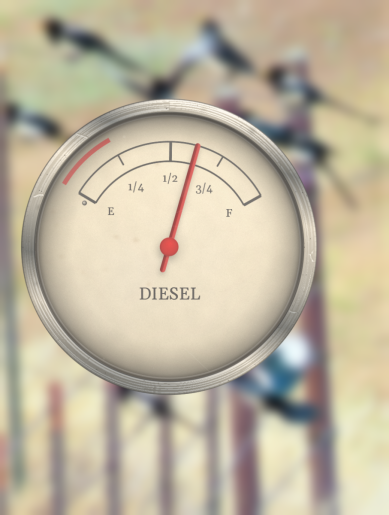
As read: **0.625**
